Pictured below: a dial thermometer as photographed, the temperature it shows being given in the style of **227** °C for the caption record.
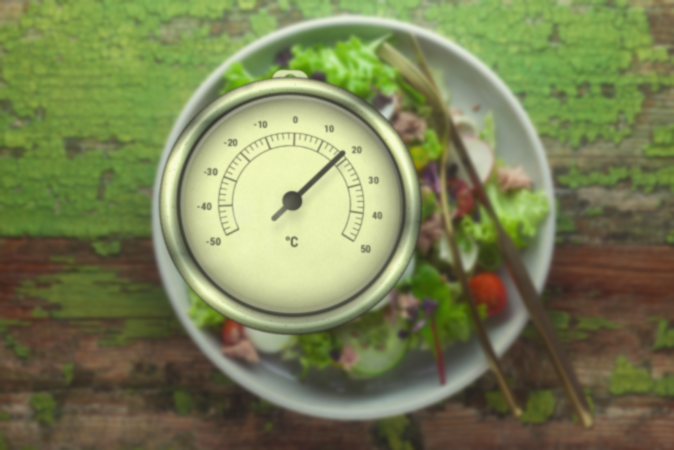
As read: **18** °C
